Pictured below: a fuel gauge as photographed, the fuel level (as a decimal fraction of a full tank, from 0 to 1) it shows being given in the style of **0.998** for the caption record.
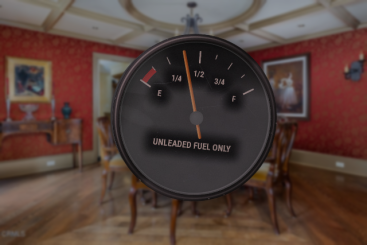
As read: **0.375**
